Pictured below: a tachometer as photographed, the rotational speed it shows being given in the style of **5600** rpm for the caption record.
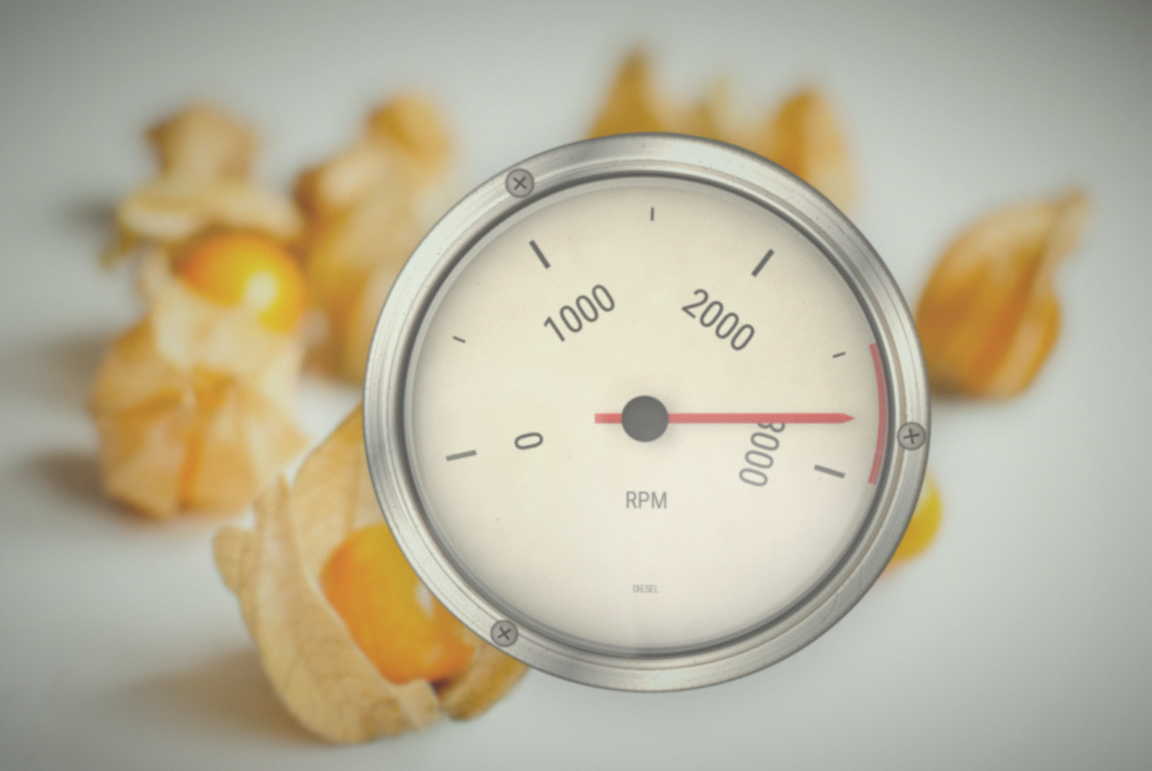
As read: **2750** rpm
